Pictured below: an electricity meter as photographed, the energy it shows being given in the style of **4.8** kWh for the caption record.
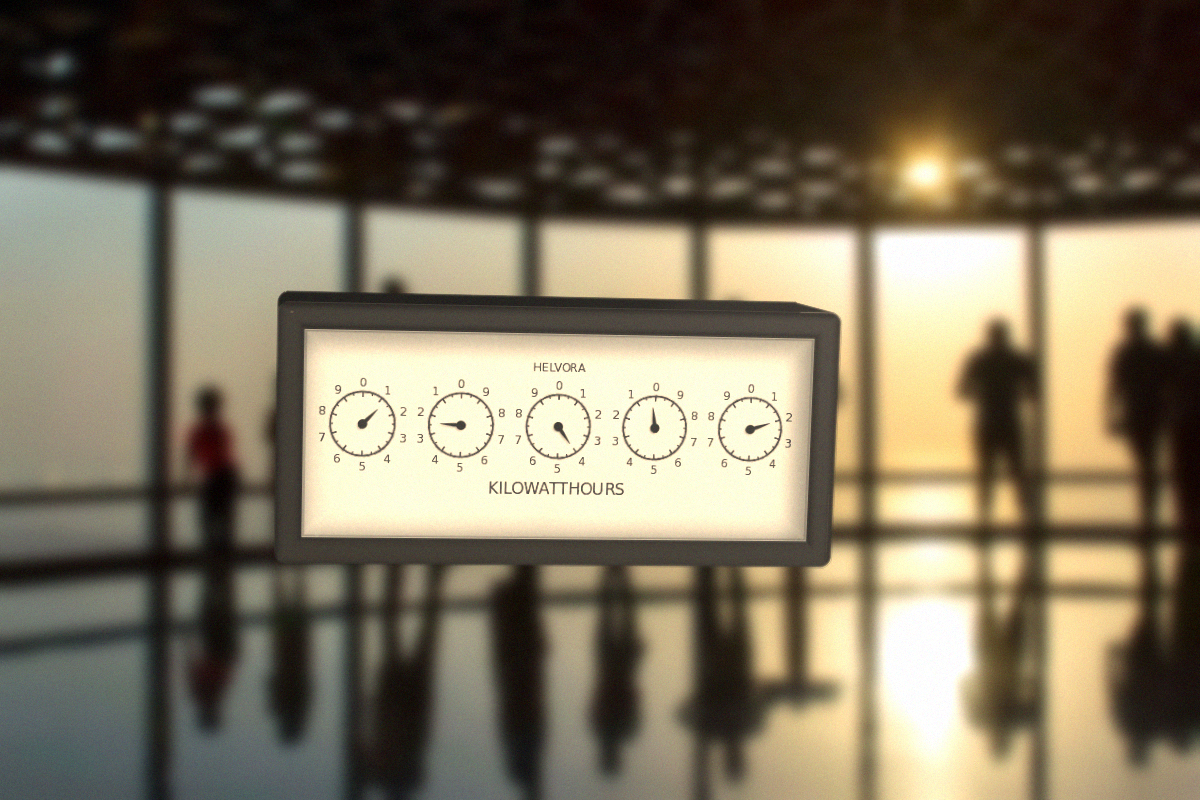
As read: **12402** kWh
